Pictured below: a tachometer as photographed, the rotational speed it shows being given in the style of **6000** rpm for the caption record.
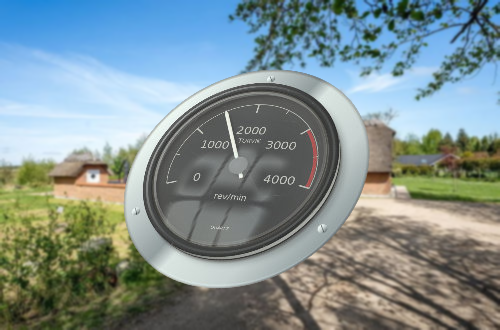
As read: **1500** rpm
